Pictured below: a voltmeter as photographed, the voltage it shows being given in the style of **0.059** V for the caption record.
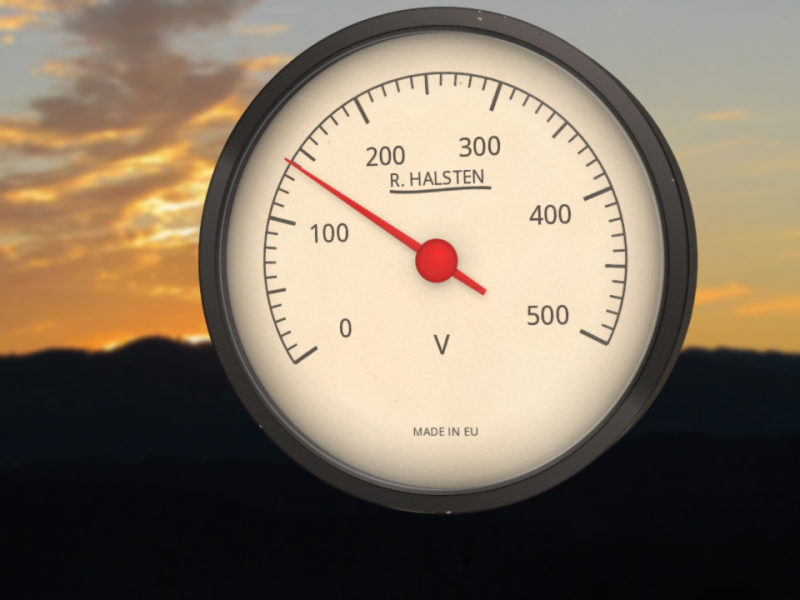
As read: **140** V
